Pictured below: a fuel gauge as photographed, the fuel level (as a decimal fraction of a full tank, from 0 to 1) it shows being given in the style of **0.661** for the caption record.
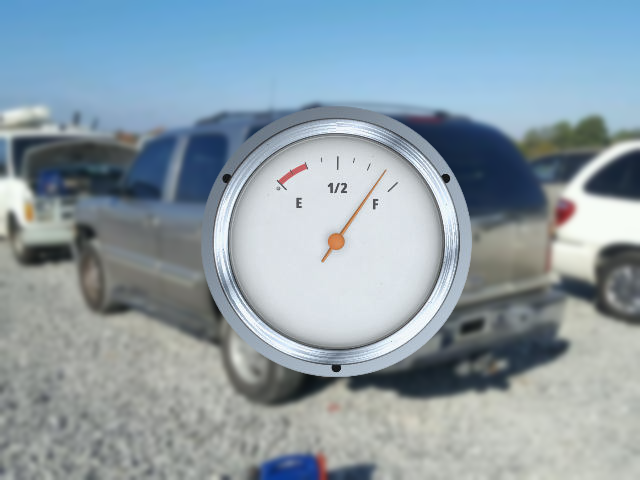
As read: **0.875**
